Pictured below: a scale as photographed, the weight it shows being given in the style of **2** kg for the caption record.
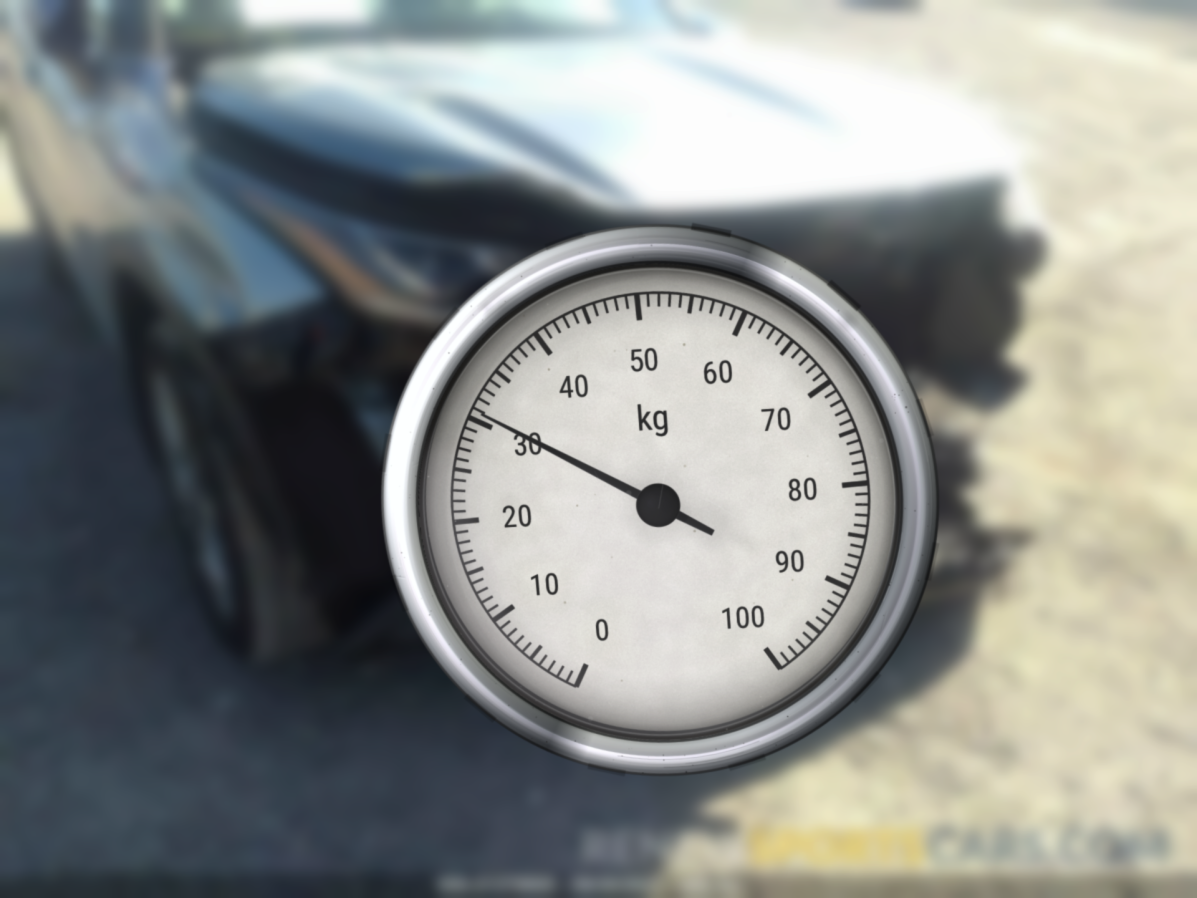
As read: **31** kg
